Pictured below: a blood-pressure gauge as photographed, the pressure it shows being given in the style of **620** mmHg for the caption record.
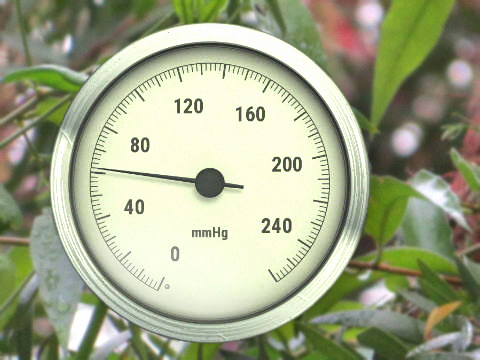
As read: **62** mmHg
